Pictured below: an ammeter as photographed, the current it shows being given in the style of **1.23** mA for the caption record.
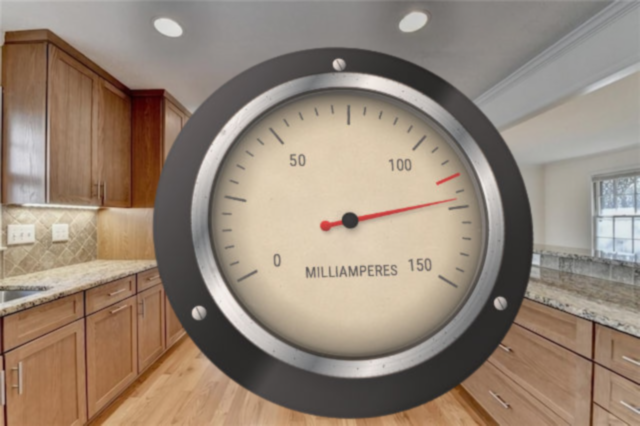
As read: **122.5** mA
